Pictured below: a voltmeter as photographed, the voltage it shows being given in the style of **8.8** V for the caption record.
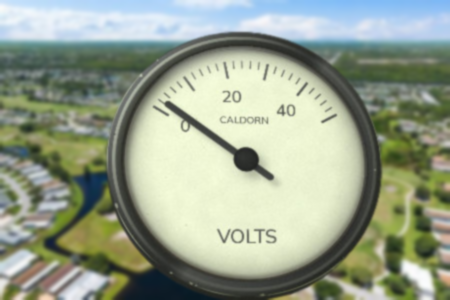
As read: **2** V
